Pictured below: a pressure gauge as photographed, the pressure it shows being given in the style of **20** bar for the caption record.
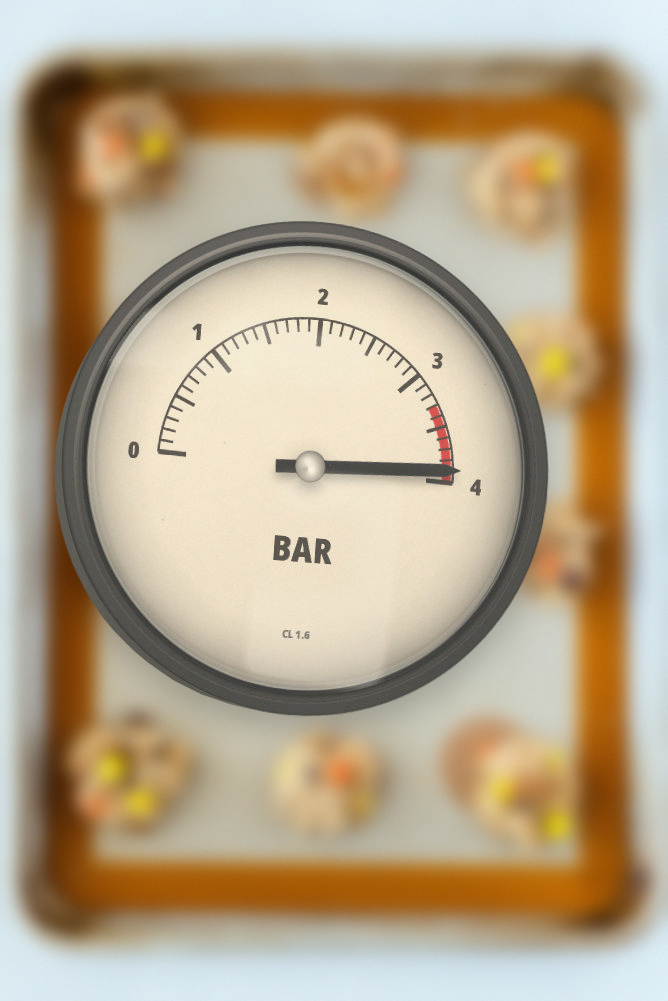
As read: **3.9** bar
